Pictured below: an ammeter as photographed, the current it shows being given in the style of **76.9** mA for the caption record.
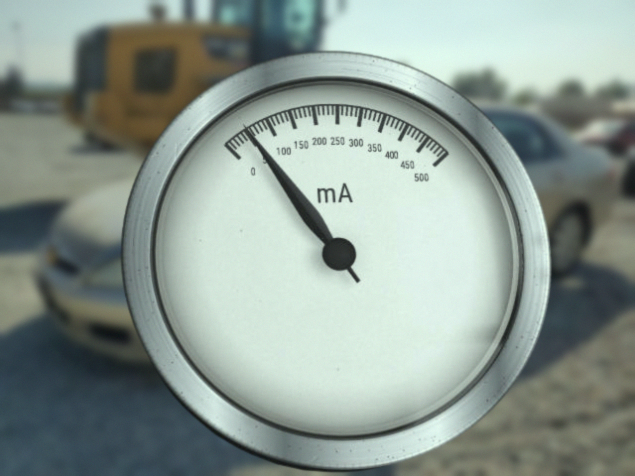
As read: **50** mA
